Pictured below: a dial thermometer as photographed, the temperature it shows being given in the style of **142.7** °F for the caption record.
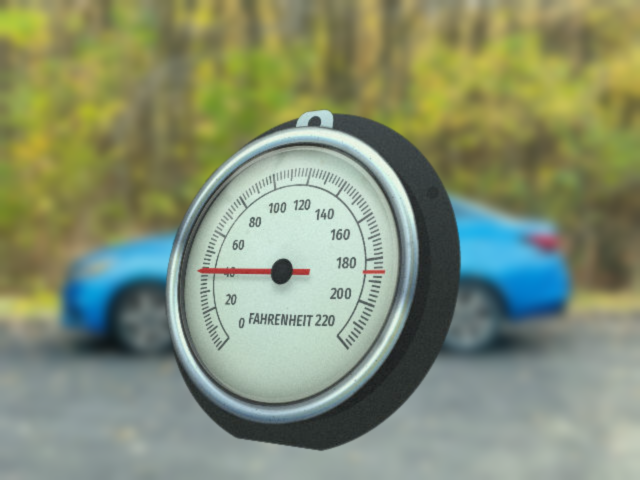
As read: **40** °F
